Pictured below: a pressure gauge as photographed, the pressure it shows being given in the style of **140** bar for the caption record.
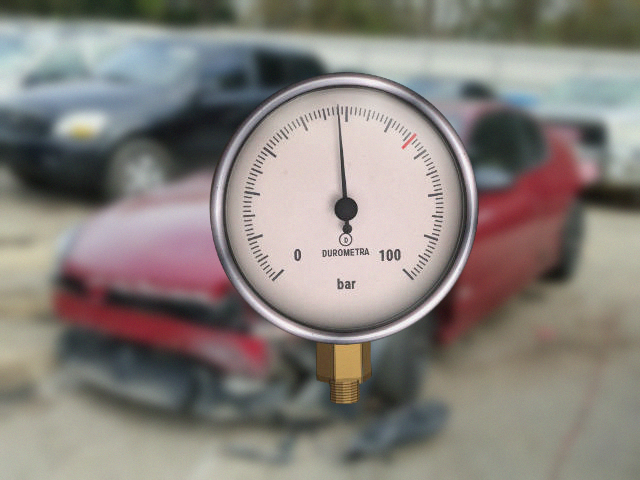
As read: **48** bar
